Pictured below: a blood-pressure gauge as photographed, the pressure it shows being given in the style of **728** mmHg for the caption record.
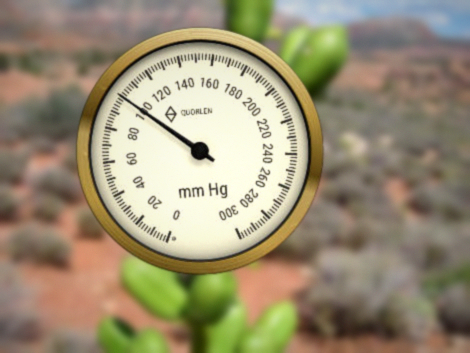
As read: **100** mmHg
